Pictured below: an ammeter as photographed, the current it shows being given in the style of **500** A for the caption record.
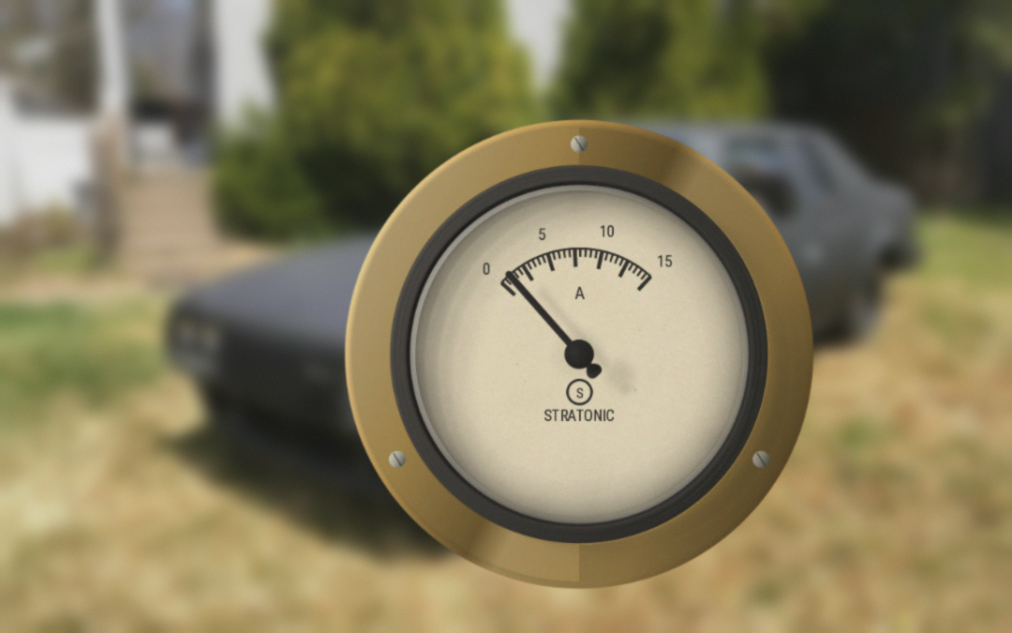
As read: **1** A
